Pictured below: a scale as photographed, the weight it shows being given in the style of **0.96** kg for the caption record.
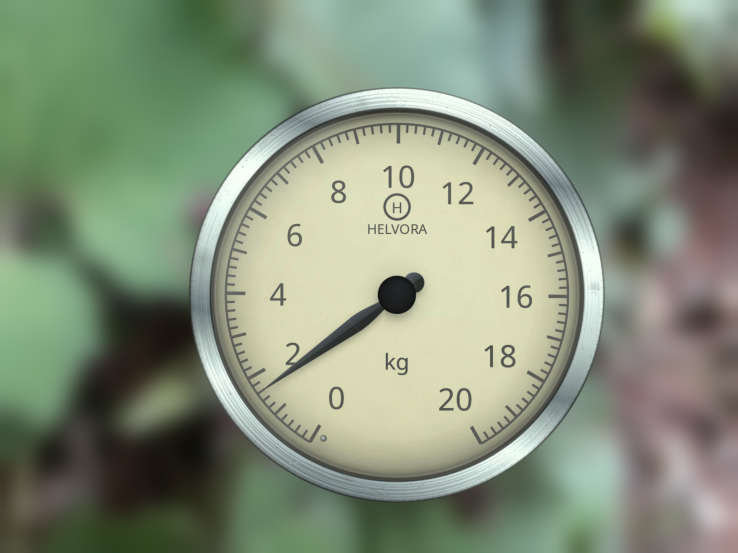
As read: **1.6** kg
